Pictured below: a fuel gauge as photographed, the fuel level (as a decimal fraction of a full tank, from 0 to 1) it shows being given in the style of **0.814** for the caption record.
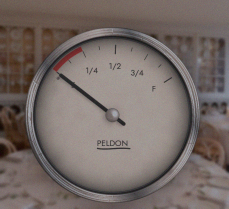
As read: **0**
